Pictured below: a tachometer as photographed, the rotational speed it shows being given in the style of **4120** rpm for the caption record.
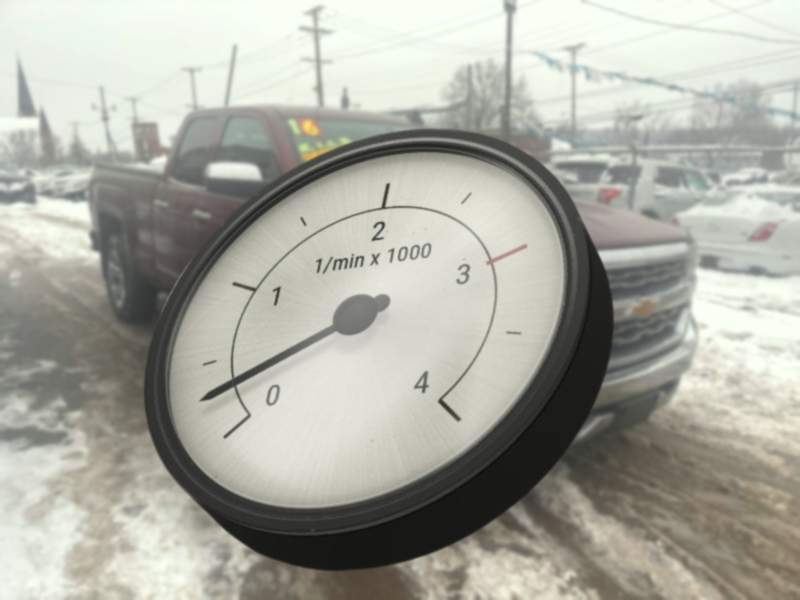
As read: **250** rpm
